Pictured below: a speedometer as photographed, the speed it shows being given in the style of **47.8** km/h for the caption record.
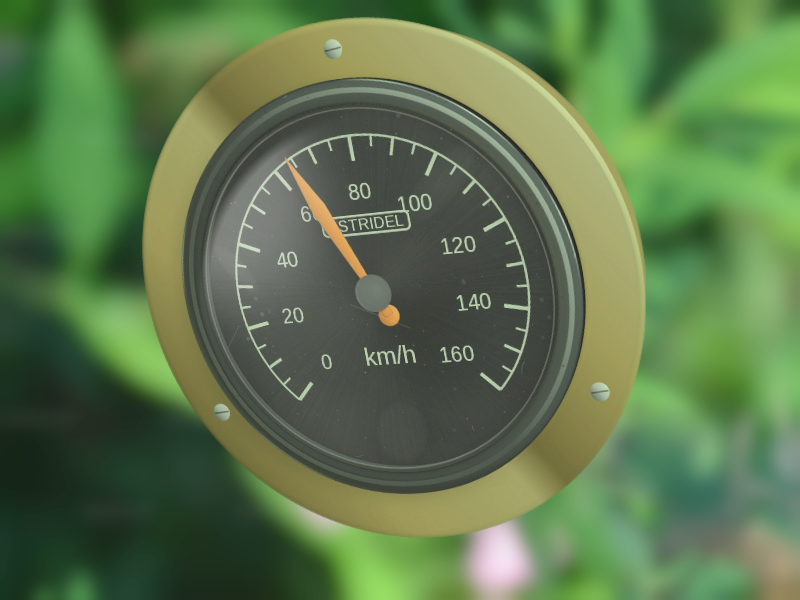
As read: **65** km/h
